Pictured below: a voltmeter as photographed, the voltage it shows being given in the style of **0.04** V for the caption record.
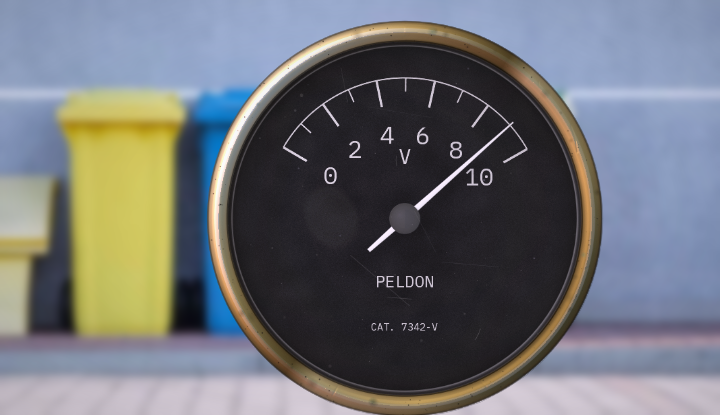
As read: **9** V
